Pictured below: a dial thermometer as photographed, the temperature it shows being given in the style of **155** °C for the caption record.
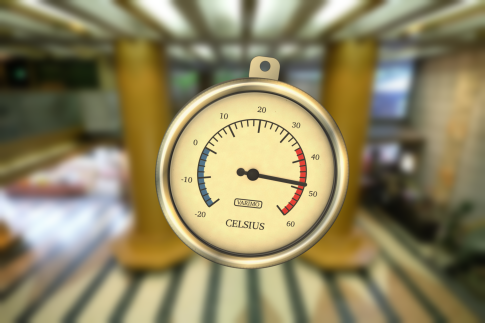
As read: **48** °C
